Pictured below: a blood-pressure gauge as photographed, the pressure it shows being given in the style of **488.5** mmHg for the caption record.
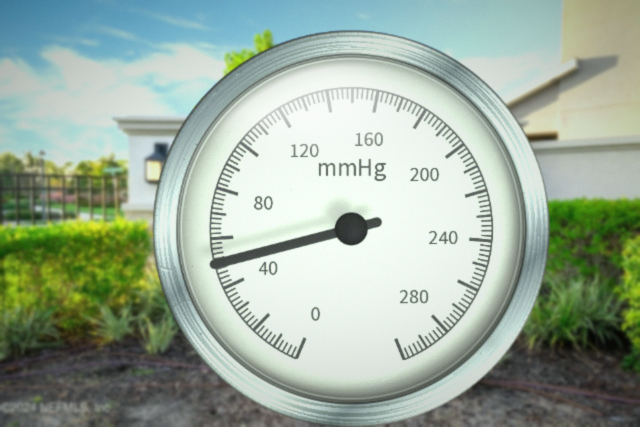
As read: **50** mmHg
